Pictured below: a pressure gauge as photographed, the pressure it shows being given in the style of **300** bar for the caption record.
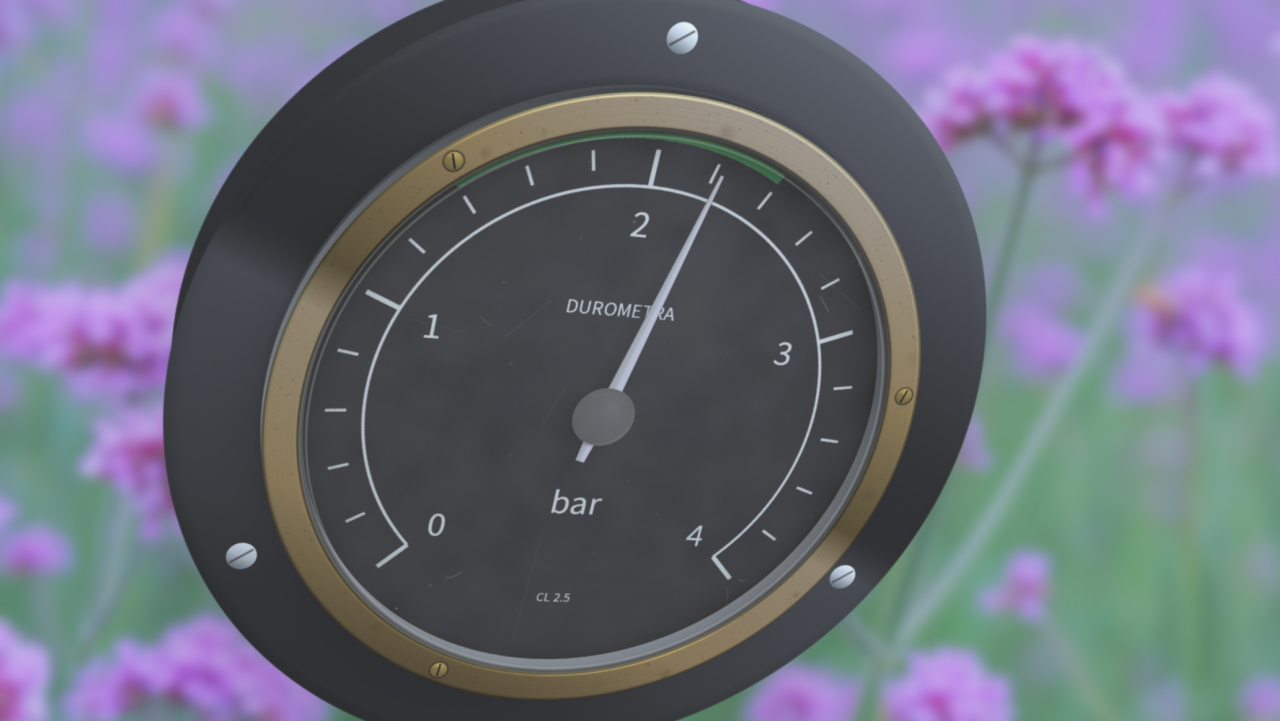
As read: **2.2** bar
